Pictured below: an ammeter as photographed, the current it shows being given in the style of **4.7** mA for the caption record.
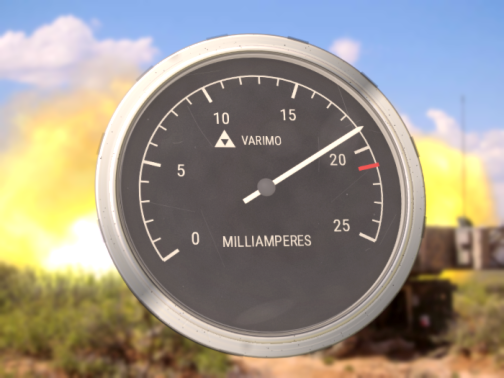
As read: **19** mA
